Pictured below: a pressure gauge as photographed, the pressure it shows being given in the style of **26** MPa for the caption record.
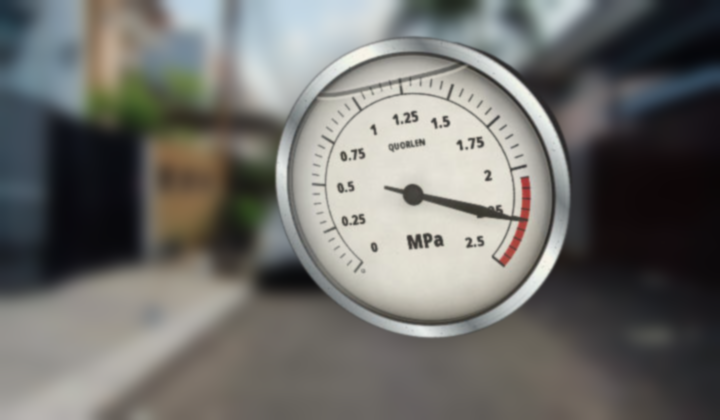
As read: **2.25** MPa
